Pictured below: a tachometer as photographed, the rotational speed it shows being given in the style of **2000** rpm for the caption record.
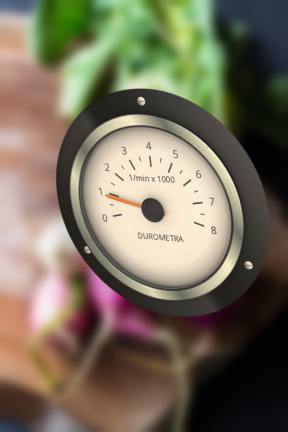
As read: **1000** rpm
